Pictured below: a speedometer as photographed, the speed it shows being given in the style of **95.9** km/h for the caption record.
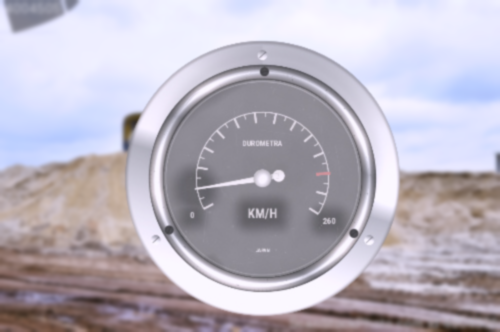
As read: **20** km/h
